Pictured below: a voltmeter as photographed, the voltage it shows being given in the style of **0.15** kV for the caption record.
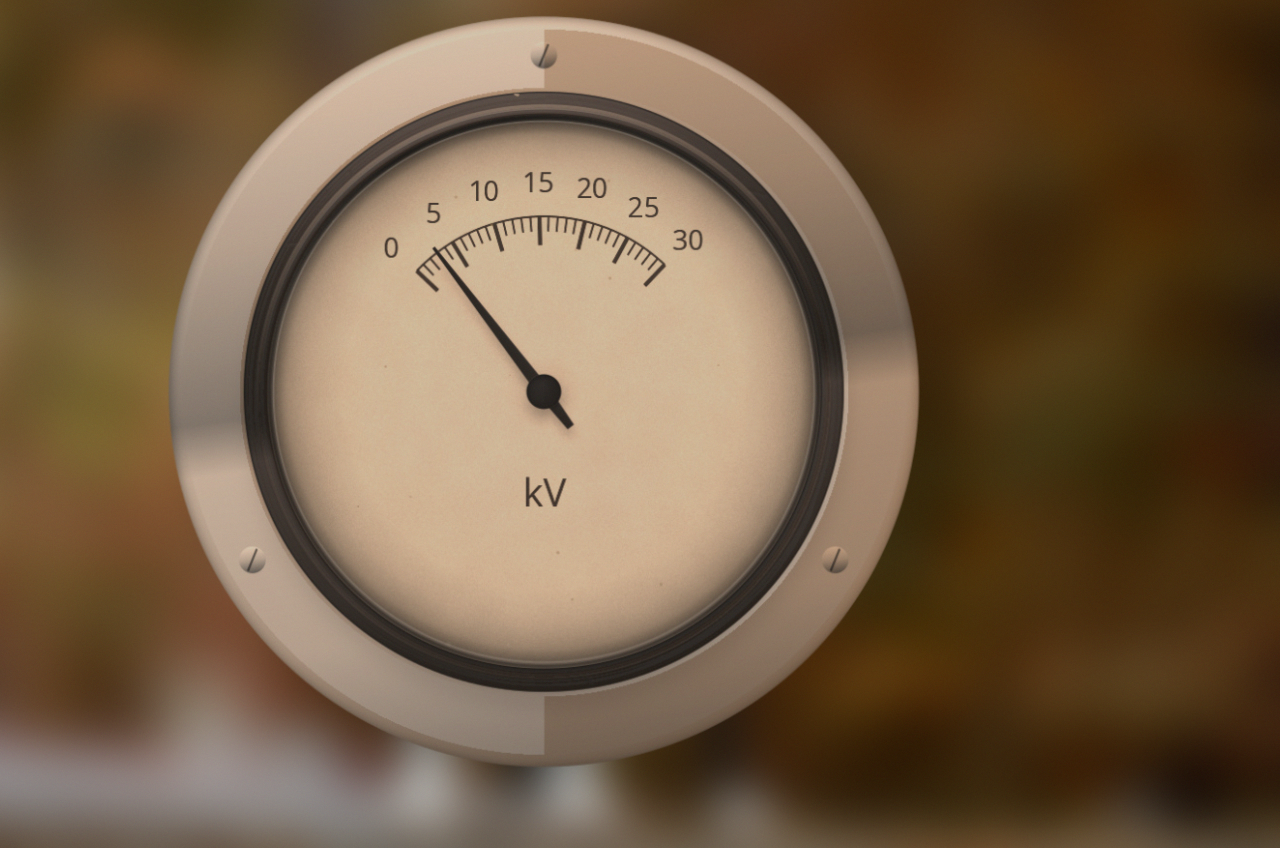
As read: **3** kV
